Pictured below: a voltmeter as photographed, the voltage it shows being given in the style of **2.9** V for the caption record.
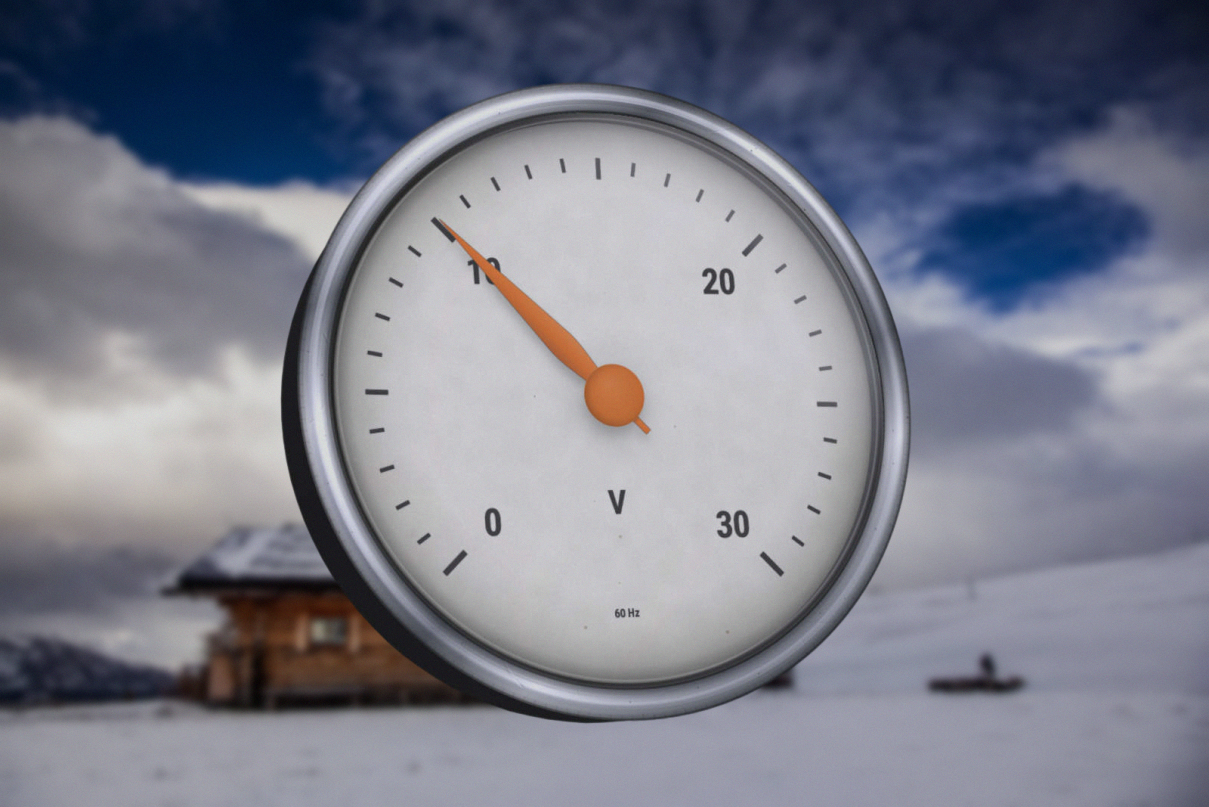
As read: **10** V
